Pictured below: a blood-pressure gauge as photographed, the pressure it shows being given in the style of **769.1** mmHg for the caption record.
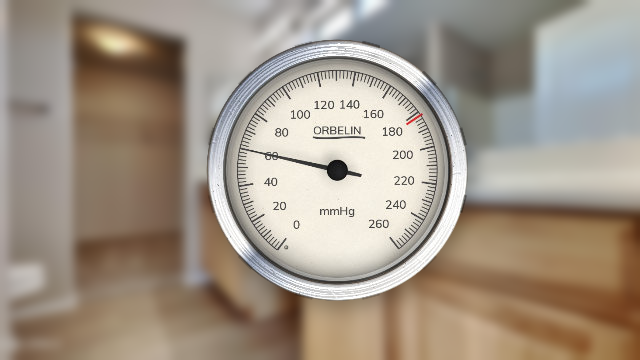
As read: **60** mmHg
